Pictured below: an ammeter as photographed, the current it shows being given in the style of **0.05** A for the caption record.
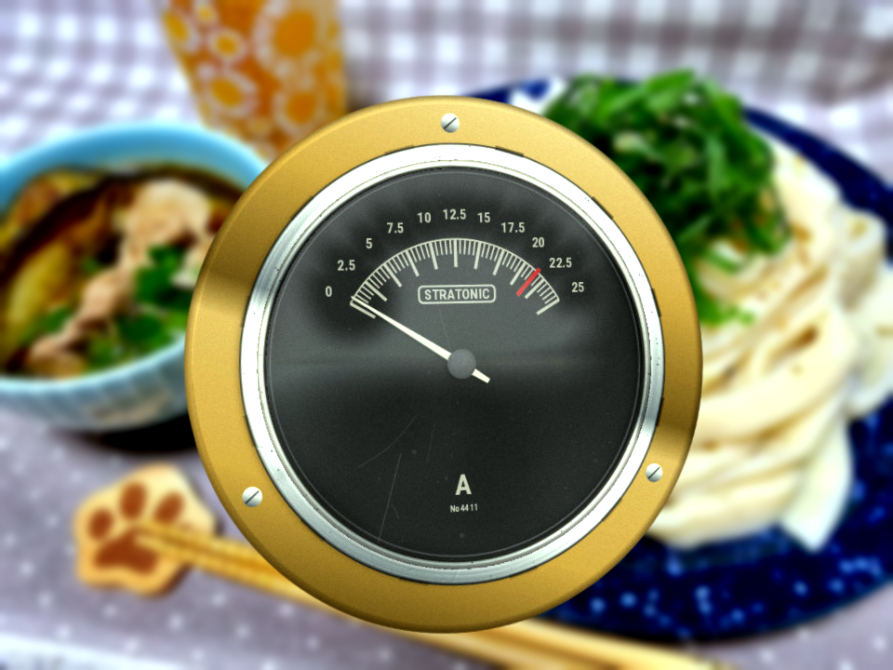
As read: **0.5** A
